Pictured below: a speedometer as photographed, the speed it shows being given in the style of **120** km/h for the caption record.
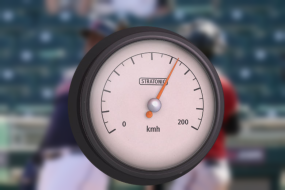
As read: **125** km/h
